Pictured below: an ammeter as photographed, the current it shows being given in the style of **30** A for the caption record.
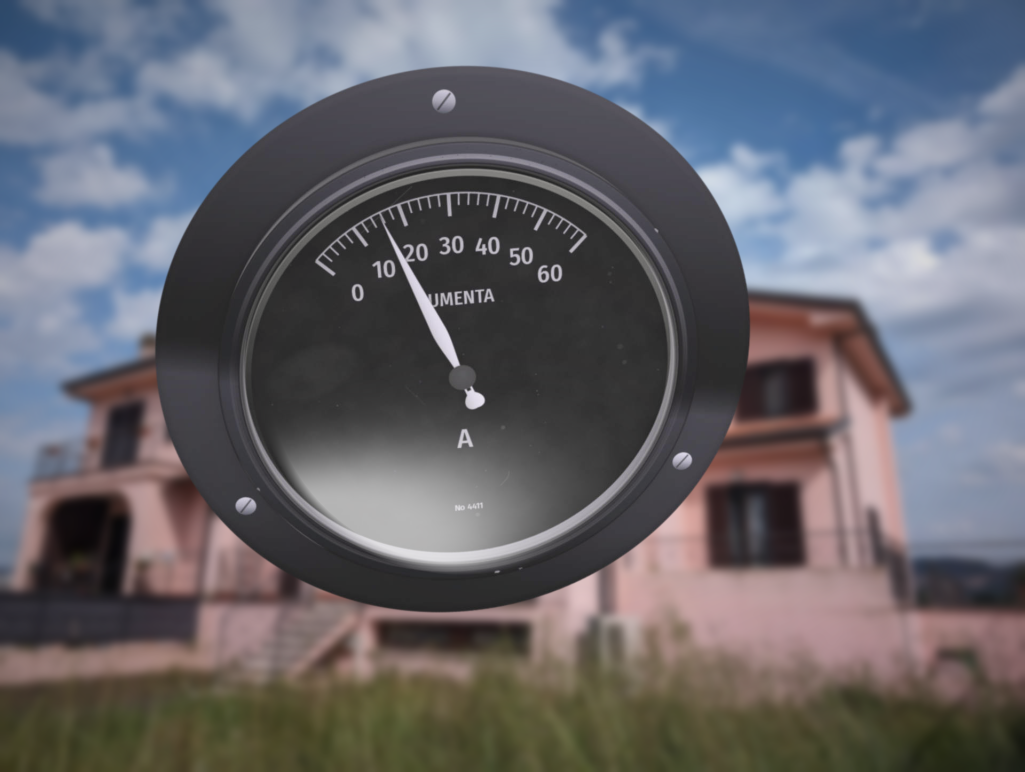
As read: **16** A
